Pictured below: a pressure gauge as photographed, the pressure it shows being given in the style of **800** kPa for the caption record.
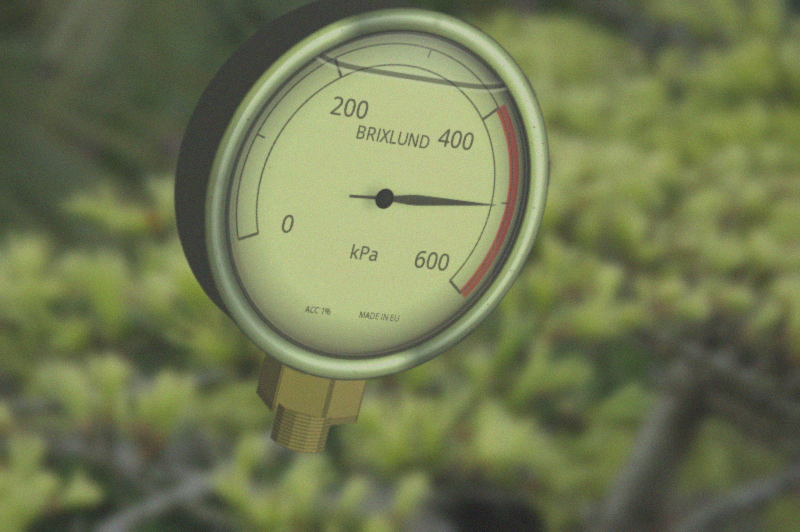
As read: **500** kPa
